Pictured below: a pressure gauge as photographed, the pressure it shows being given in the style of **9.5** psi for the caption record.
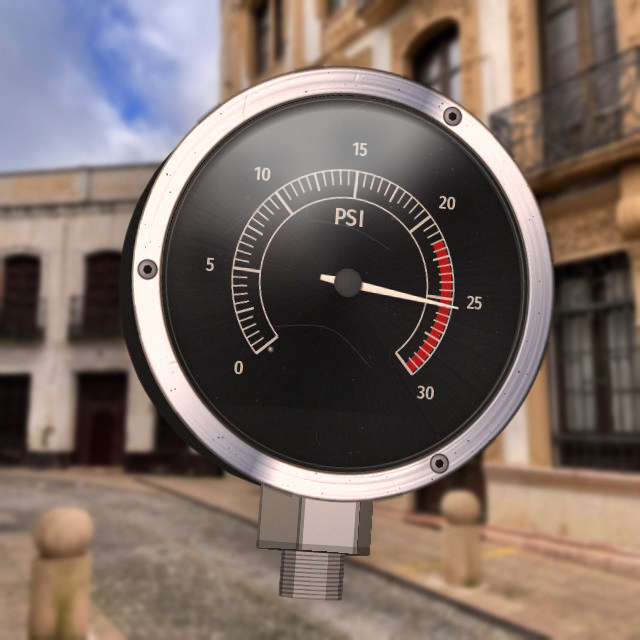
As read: **25.5** psi
